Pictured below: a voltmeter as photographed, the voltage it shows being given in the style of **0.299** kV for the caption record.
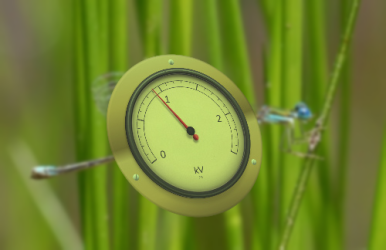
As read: **0.9** kV
